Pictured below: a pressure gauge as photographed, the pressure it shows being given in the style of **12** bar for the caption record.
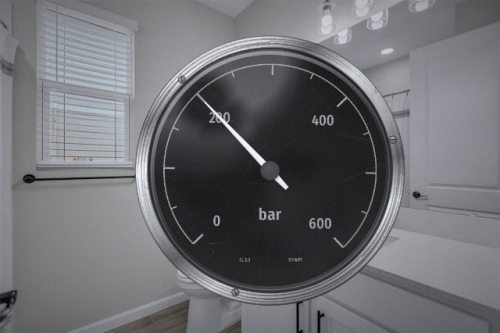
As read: **200** bar
